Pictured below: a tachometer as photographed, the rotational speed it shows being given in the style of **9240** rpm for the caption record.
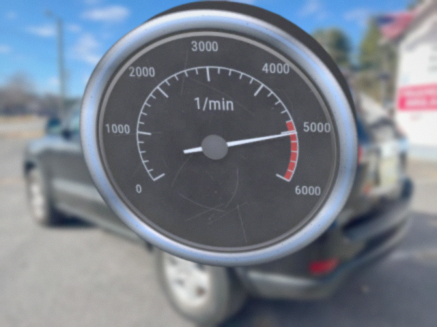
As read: **5000** rpm
